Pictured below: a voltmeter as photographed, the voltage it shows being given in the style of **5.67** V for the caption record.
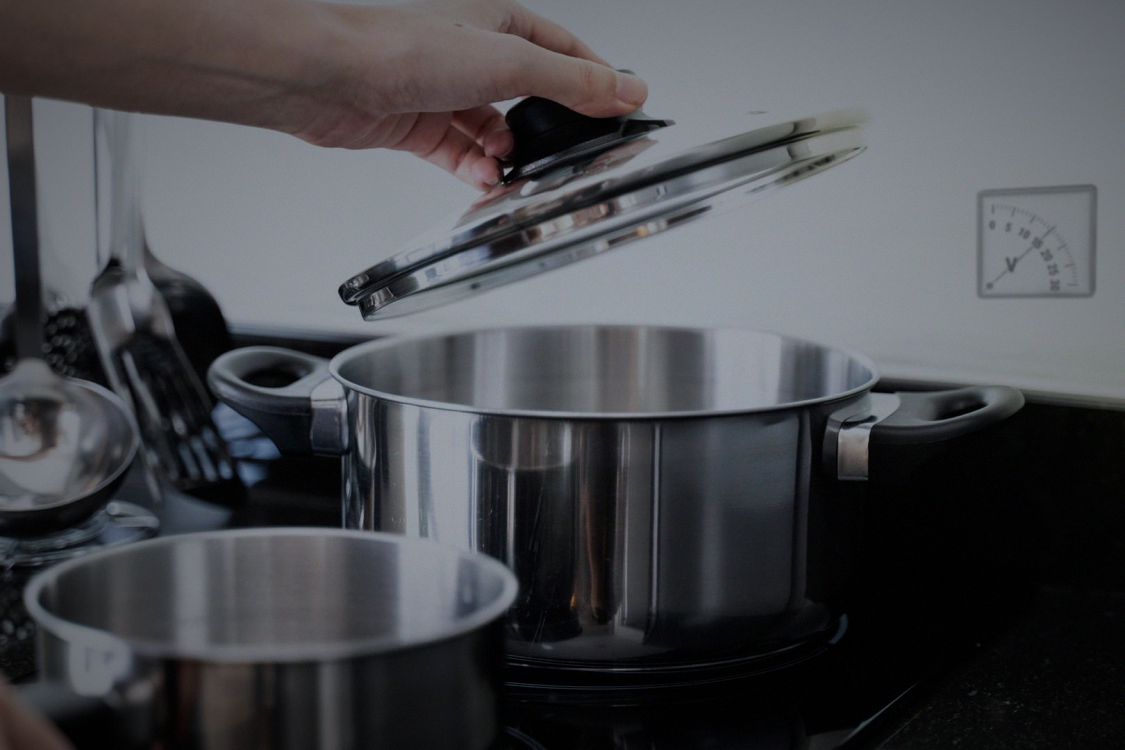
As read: **15** V
